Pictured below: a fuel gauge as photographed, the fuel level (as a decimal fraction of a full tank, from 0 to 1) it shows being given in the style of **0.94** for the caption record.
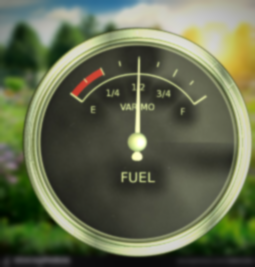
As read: **0.5**
